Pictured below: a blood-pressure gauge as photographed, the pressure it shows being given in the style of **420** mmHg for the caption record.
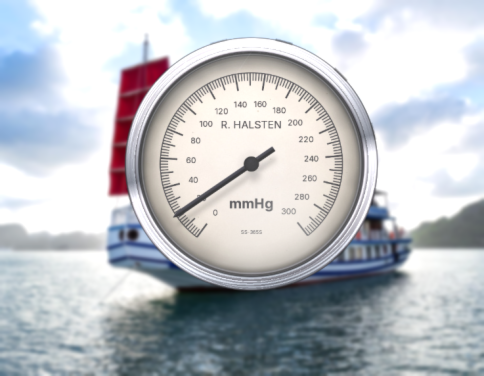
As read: **20** mmHg
